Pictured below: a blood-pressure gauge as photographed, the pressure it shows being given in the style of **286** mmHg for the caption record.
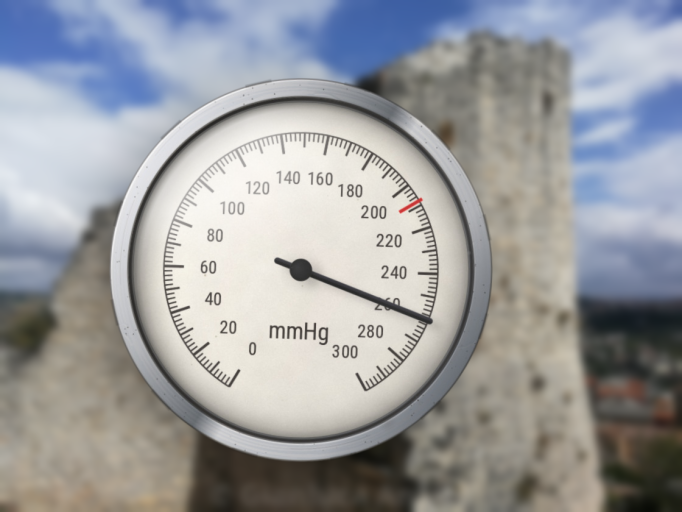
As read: **260** mmHg
